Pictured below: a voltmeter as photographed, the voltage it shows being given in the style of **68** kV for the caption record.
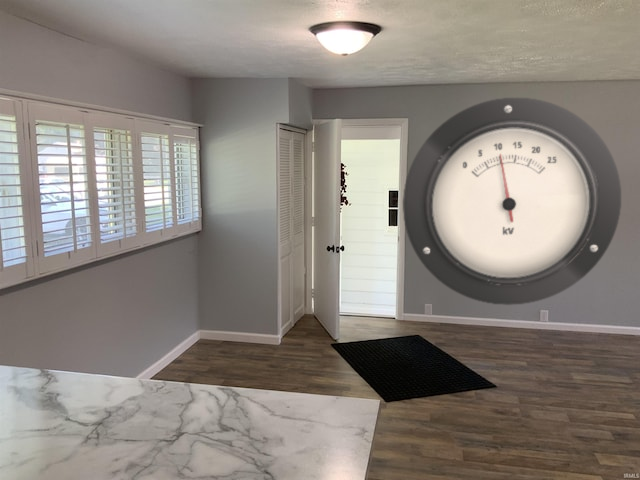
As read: **10** kV
